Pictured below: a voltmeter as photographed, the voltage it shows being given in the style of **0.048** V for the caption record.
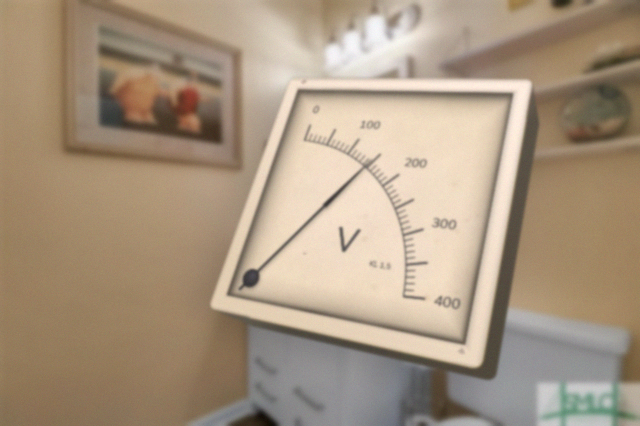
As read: **150** V
